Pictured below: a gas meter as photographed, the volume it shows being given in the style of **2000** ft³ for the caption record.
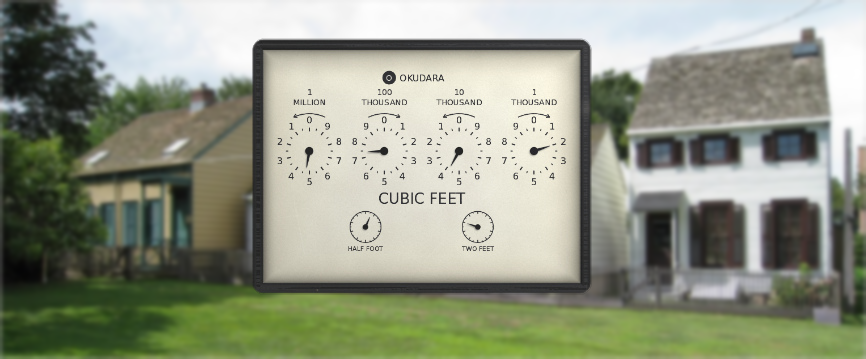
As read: **474200** ft³
